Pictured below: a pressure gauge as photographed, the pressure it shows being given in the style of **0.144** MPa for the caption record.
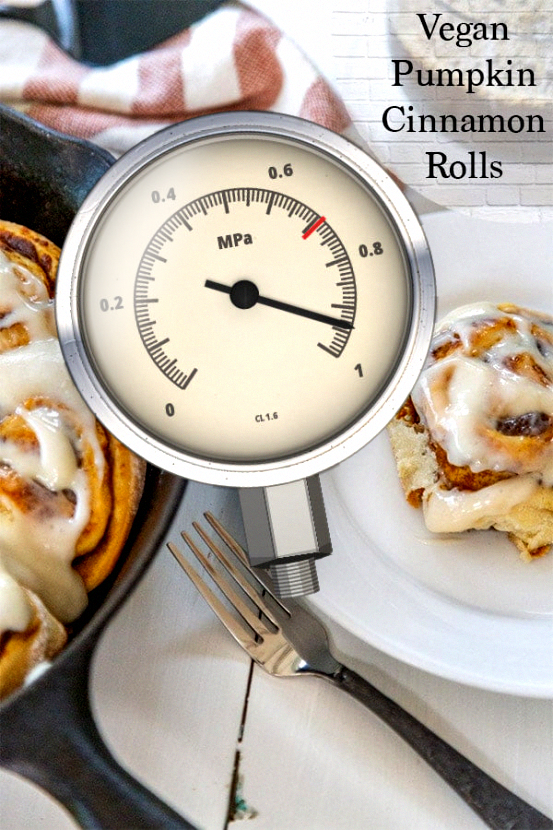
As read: **0.94** MPa
